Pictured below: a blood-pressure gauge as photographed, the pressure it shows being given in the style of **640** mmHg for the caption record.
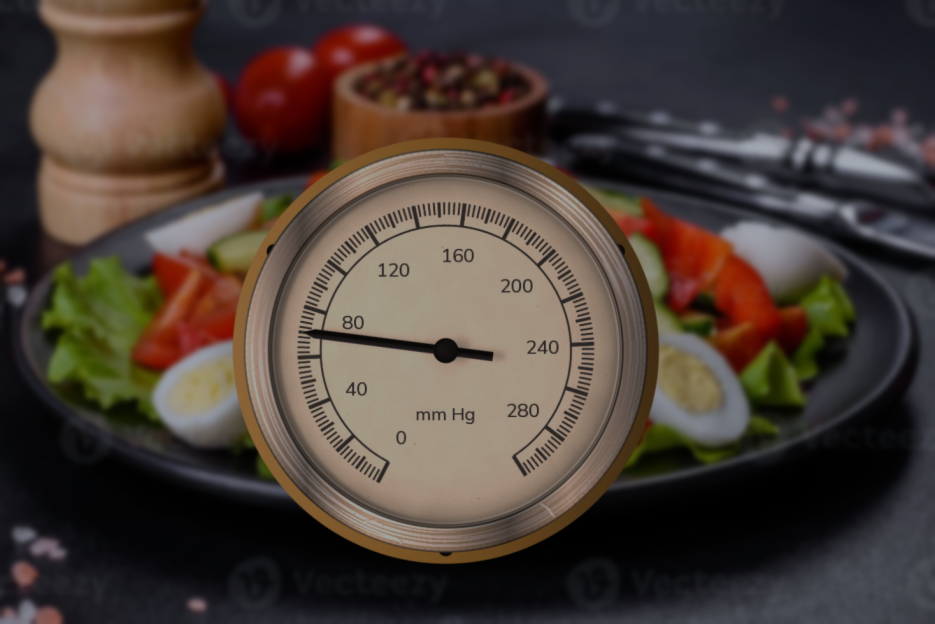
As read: **70** mmHg
